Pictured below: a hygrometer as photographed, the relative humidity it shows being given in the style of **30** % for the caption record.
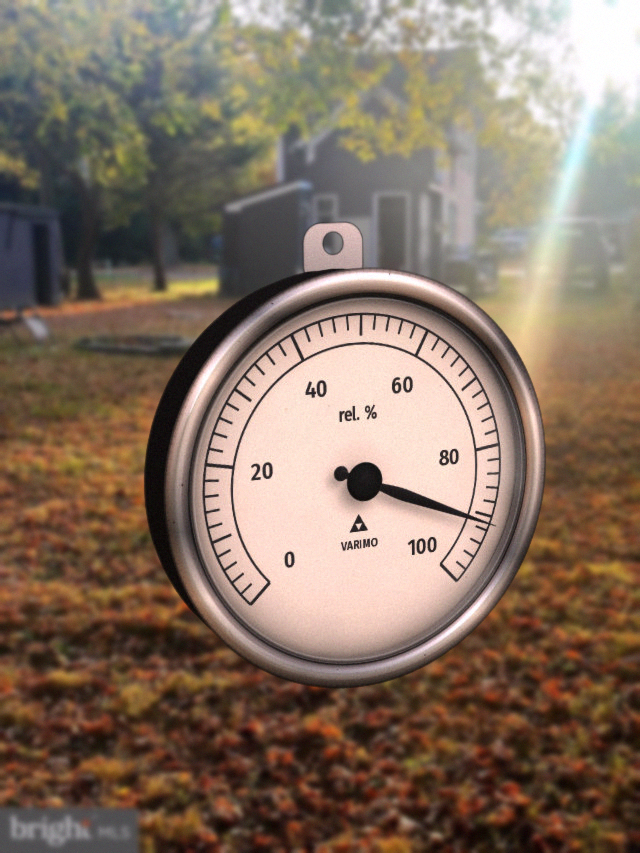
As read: **91** %
